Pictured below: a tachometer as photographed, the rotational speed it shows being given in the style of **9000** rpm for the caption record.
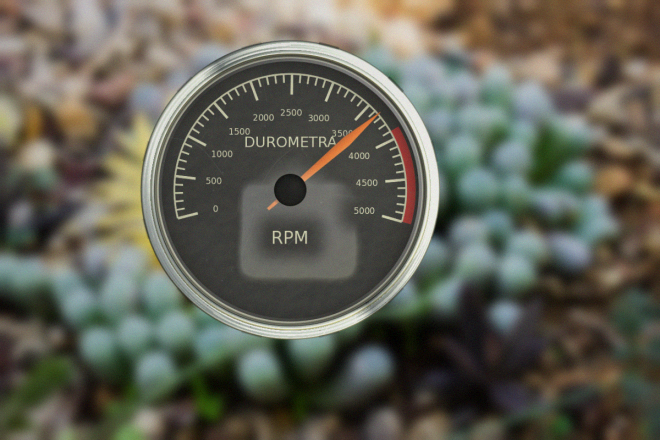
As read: **3650** rpm
